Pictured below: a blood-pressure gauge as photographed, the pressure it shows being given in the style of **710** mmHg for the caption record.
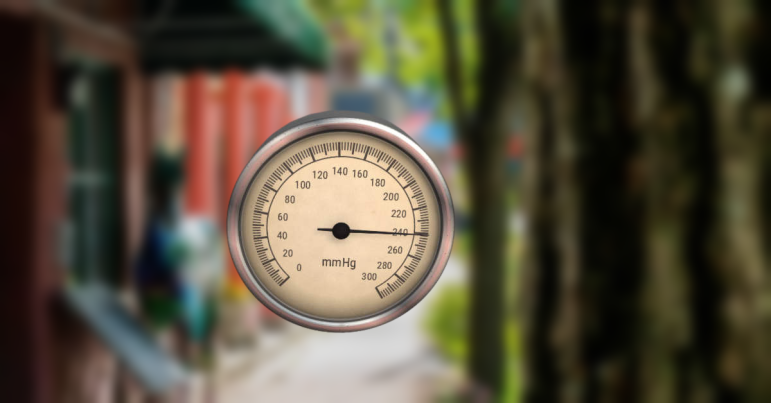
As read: **240** mmHg
